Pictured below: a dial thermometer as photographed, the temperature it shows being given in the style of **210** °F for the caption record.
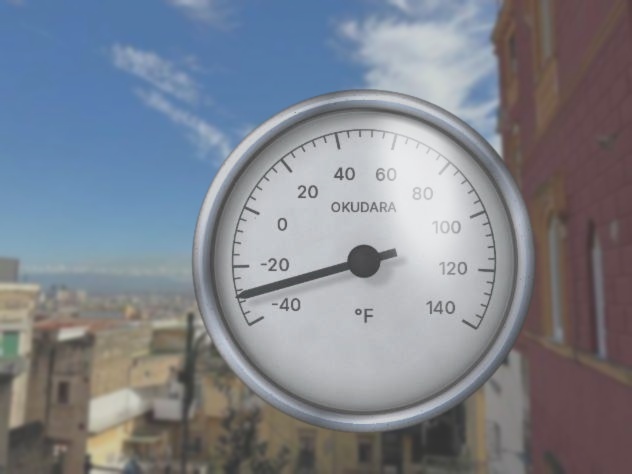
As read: **-30** °F
